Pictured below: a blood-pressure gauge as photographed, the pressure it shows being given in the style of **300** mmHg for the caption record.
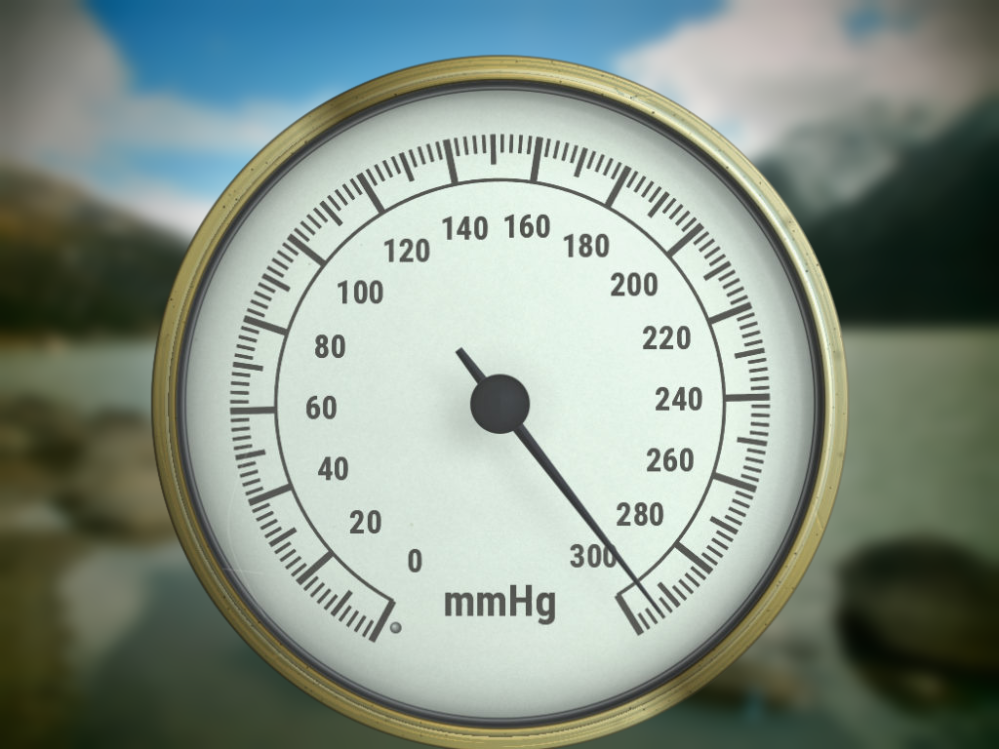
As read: **294** mmHg
